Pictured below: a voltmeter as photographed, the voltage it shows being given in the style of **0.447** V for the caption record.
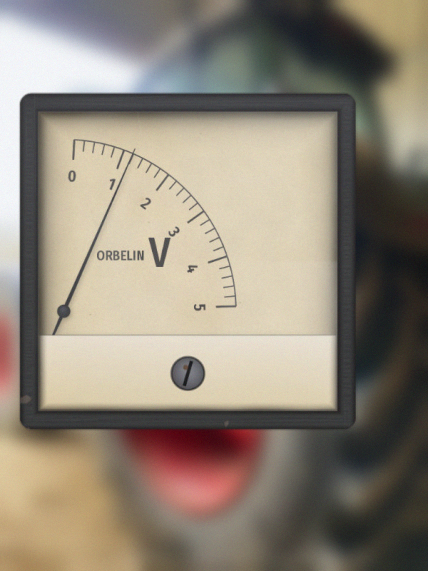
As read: **1.2** V
